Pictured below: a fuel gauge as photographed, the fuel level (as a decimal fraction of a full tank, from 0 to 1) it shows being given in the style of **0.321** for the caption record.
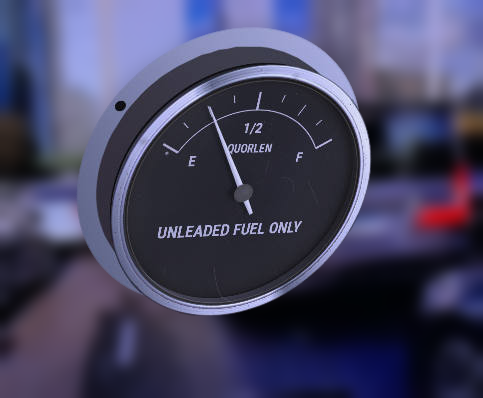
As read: **0.25**
